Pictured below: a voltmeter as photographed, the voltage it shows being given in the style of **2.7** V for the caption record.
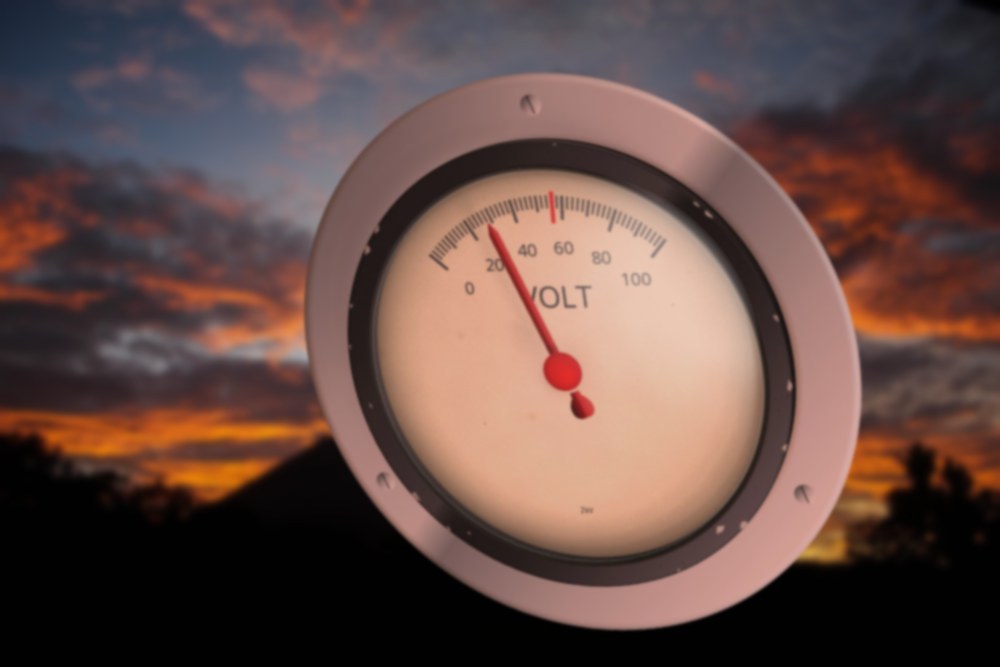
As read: **30** V
